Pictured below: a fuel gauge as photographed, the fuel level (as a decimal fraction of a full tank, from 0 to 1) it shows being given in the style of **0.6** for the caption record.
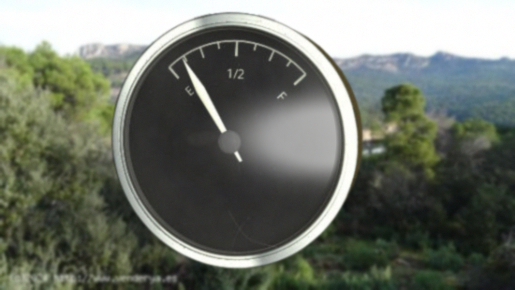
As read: **0.125**
